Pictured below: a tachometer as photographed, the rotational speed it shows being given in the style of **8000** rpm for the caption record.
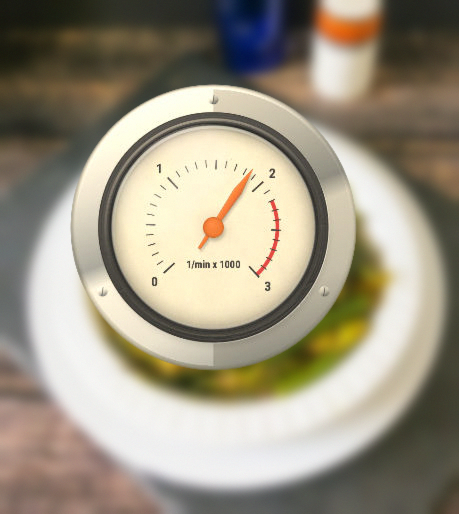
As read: **1850** rpm
